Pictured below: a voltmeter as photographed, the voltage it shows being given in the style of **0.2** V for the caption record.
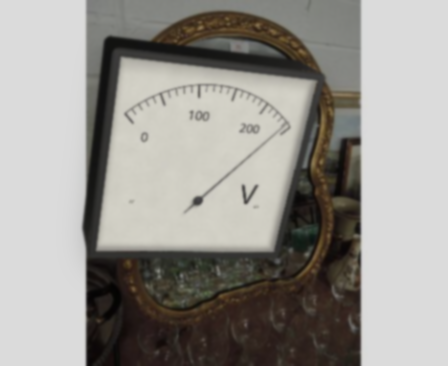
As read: **240** V
